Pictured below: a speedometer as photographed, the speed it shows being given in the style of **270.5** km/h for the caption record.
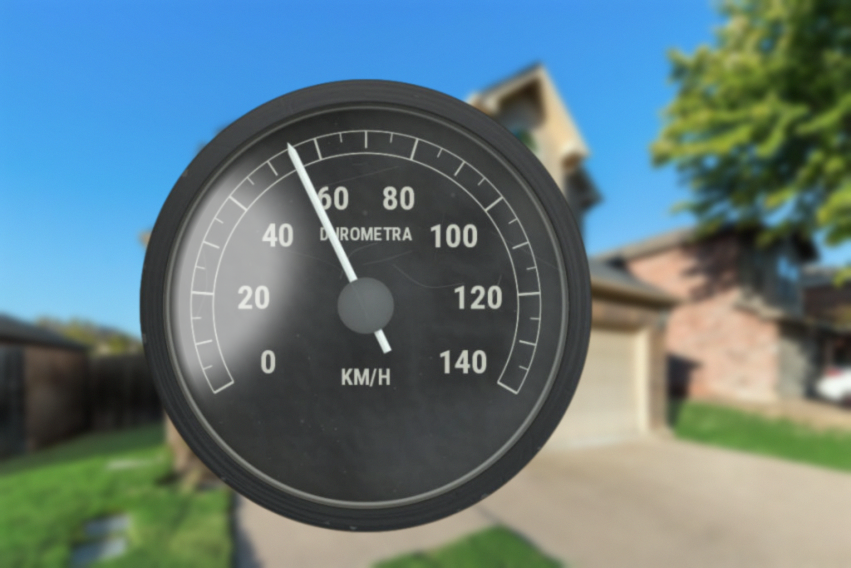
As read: **55** km/h
